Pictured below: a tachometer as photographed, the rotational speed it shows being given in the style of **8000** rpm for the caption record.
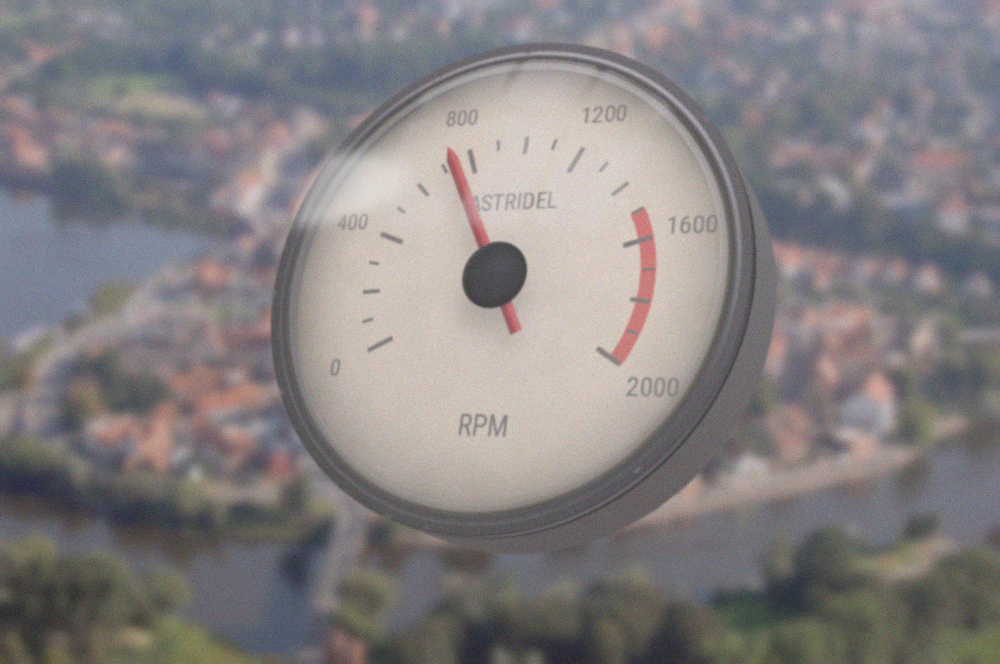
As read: **750** rpm
